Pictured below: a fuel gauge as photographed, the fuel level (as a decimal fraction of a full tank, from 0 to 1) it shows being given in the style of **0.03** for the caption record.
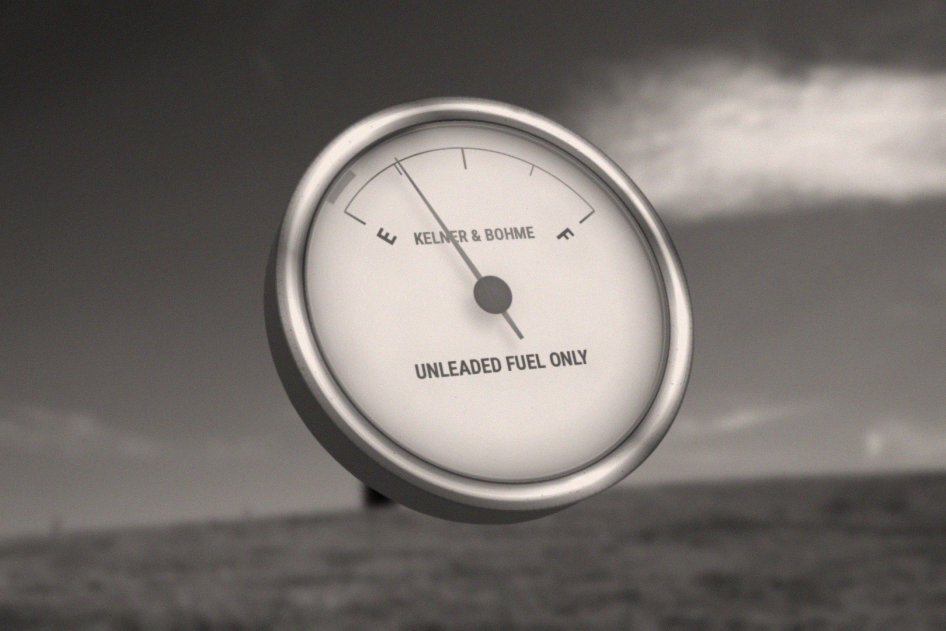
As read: **0.25**
